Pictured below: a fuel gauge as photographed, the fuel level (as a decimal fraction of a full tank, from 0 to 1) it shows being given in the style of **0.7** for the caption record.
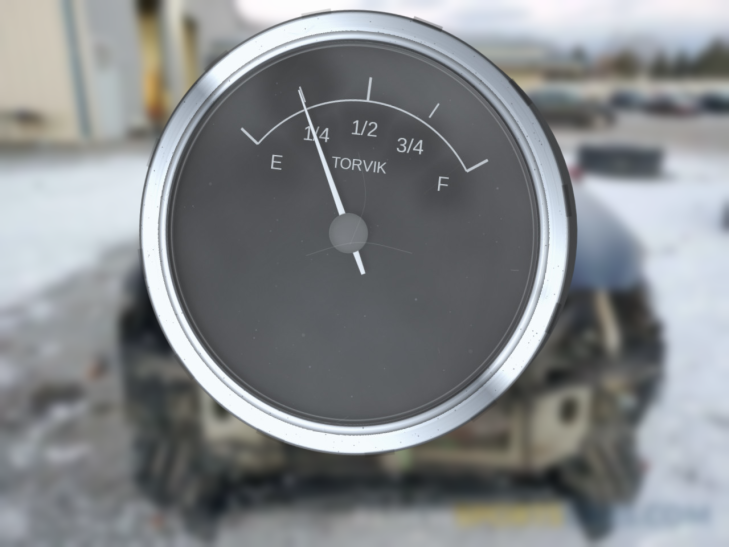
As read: **0.25**
